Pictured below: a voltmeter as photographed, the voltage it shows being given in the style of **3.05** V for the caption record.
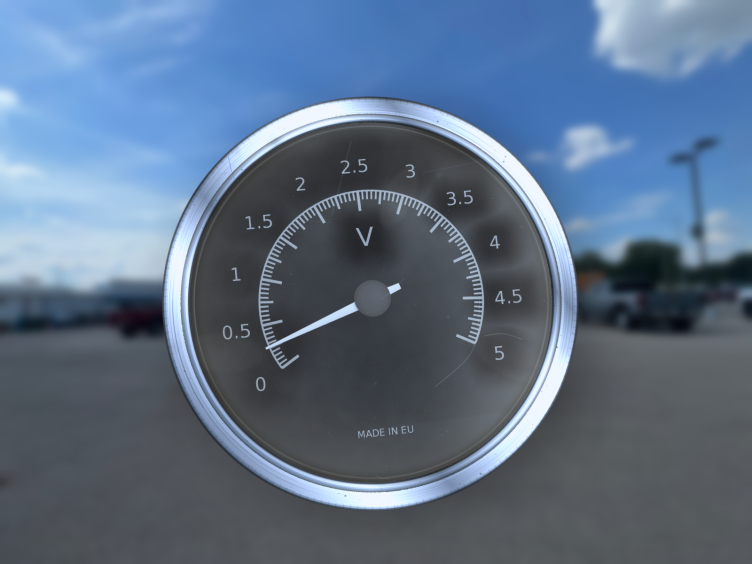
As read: **0.25** V
